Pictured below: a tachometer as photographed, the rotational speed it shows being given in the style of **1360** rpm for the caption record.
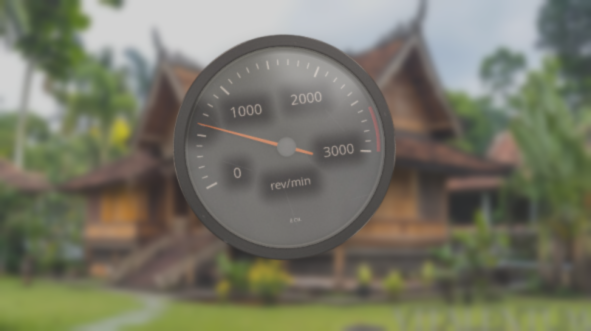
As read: **600** rpm
